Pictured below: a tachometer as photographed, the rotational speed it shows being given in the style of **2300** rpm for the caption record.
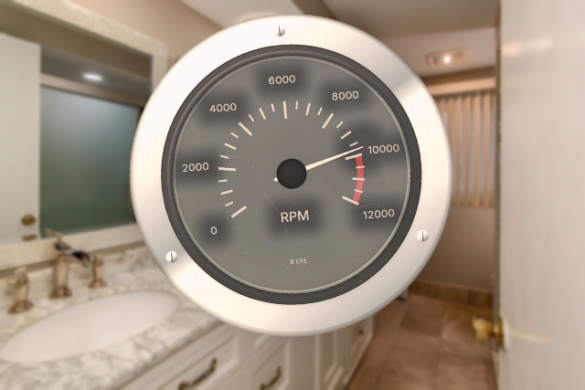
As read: **9750** rpm
